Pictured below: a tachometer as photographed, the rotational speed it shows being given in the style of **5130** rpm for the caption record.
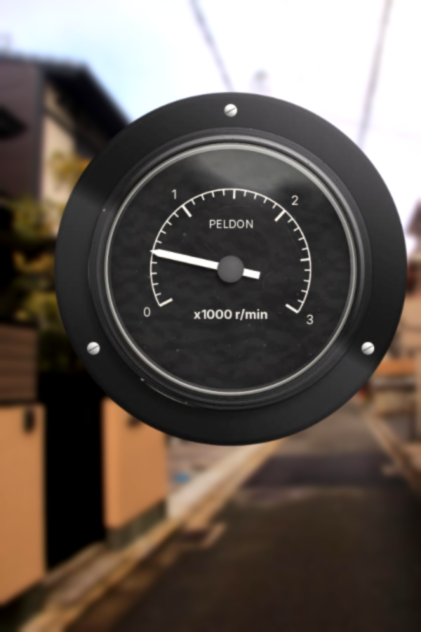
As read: **500** rpm
